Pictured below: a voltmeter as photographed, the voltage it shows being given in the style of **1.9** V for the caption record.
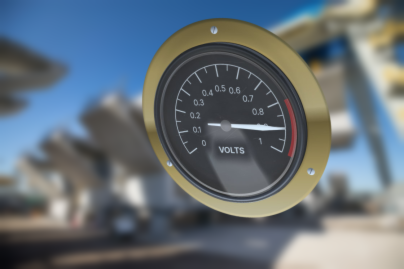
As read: **0.9** V
